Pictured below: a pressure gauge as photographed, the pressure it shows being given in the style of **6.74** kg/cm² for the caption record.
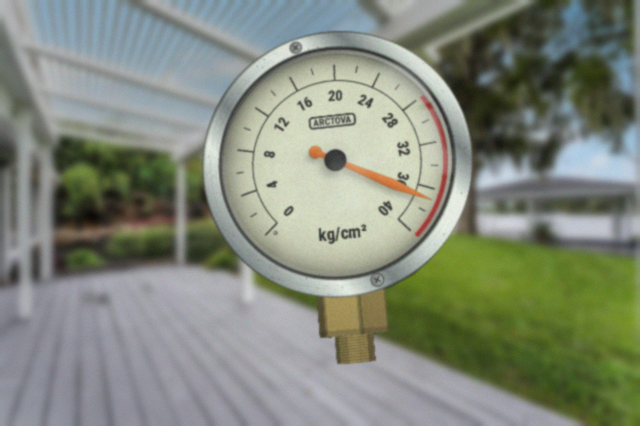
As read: **37** kg/cm²
